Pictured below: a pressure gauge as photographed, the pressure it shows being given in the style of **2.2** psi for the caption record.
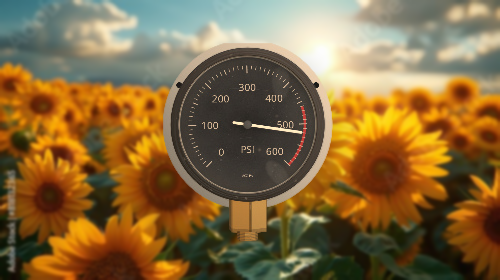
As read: **520** psi
